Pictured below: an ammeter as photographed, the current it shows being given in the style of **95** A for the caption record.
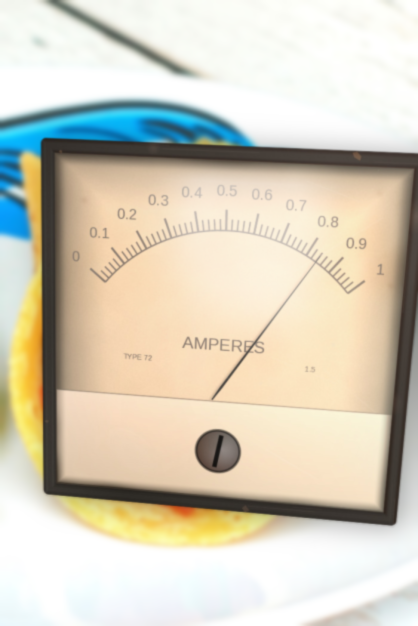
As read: **0.84** A
